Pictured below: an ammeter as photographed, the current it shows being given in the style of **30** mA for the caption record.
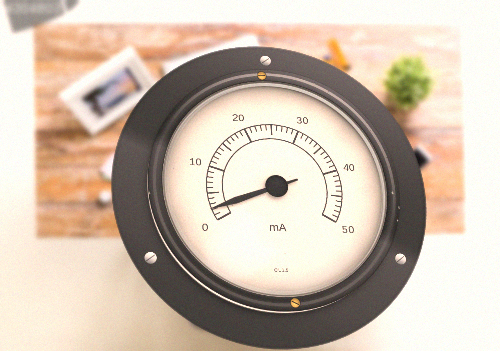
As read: **2** mA
